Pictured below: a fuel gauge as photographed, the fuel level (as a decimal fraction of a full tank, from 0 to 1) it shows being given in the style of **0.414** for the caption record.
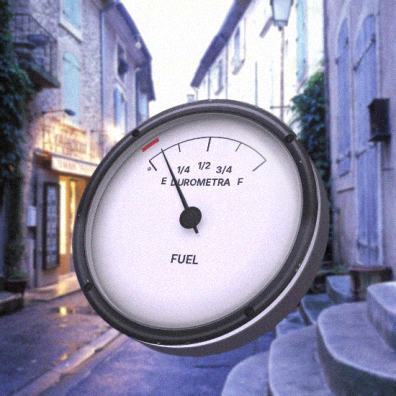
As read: **0.125**
